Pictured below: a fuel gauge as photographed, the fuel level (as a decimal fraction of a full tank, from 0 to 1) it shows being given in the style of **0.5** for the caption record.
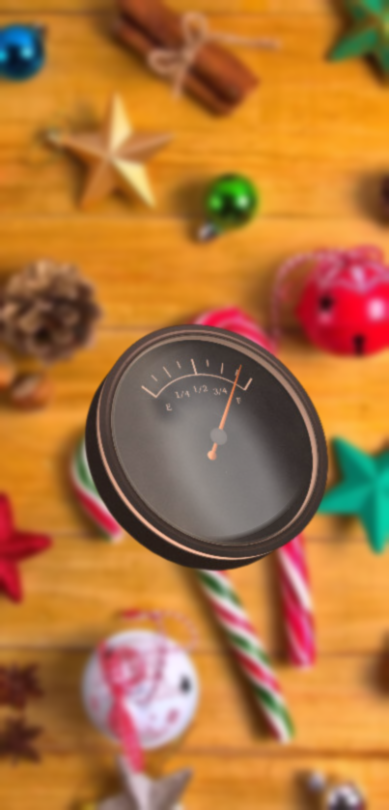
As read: **0.875**
